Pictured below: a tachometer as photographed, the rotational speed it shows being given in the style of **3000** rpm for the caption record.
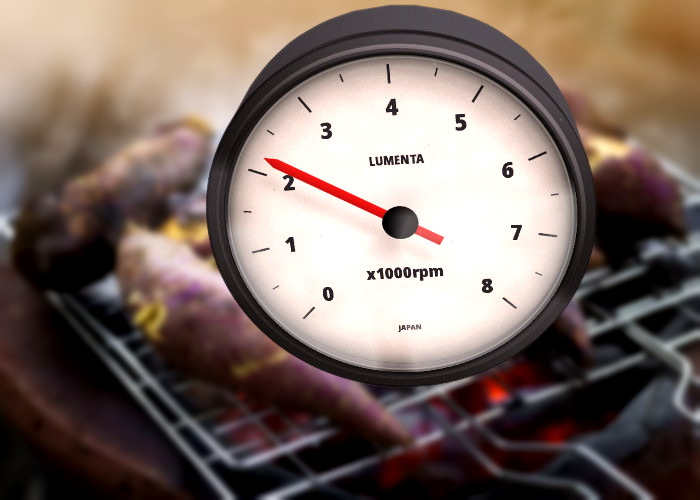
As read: **2250** rpm
